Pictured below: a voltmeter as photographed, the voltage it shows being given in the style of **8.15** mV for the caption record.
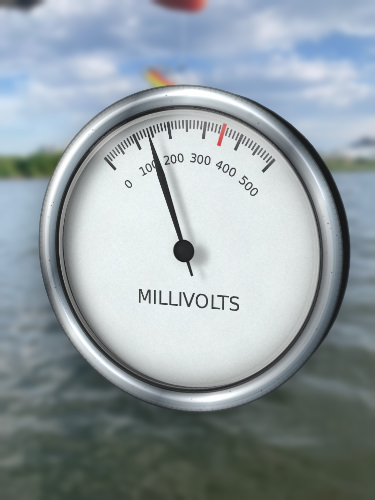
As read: **150** mV
